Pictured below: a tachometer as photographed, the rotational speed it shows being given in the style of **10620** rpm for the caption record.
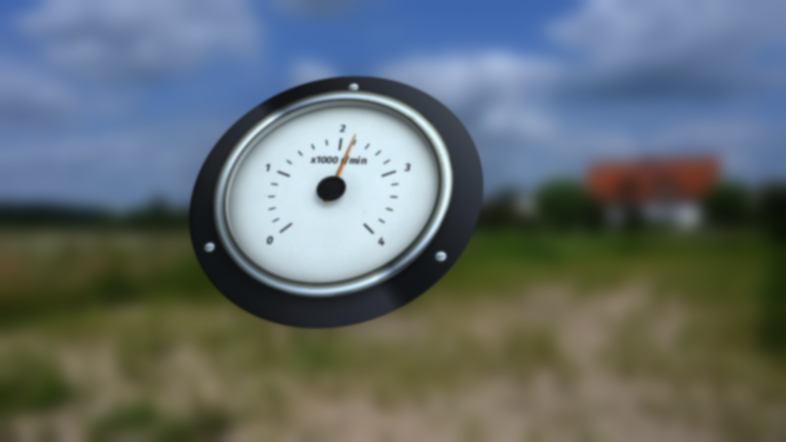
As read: **2200** rpm
